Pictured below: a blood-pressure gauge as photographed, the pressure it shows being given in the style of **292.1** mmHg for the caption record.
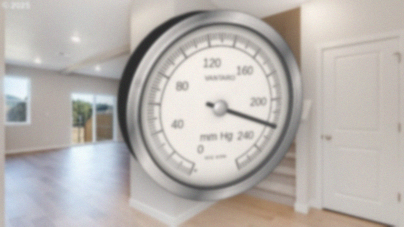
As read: **220** mmHg
